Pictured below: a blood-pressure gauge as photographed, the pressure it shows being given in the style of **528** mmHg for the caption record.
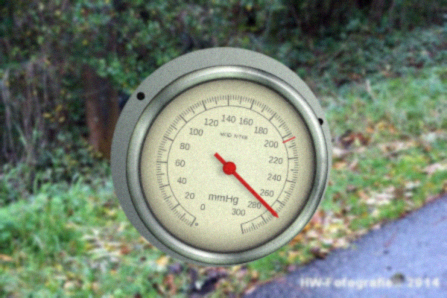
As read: **270** mmHg
